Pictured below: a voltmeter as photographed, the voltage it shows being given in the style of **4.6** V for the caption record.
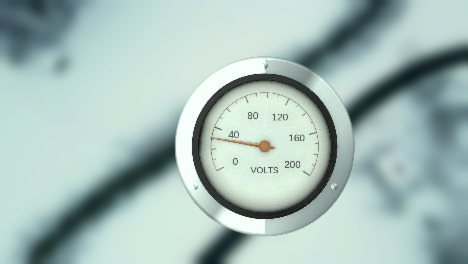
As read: **30** V
